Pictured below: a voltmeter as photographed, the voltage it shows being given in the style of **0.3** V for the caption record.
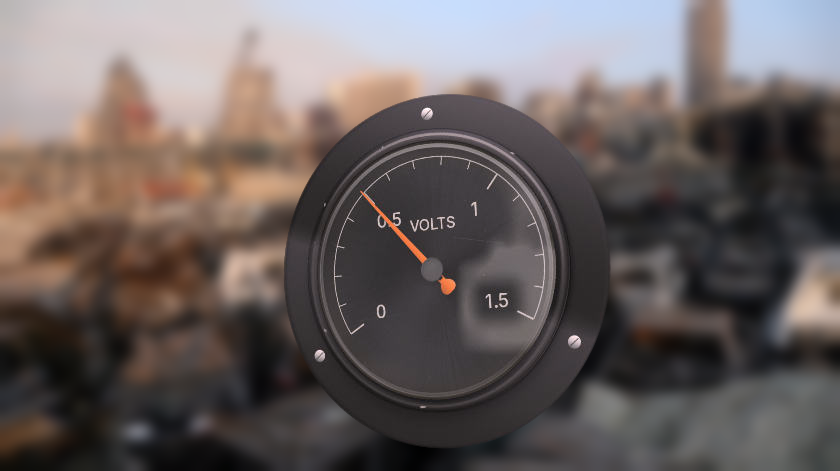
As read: **0.5** V
